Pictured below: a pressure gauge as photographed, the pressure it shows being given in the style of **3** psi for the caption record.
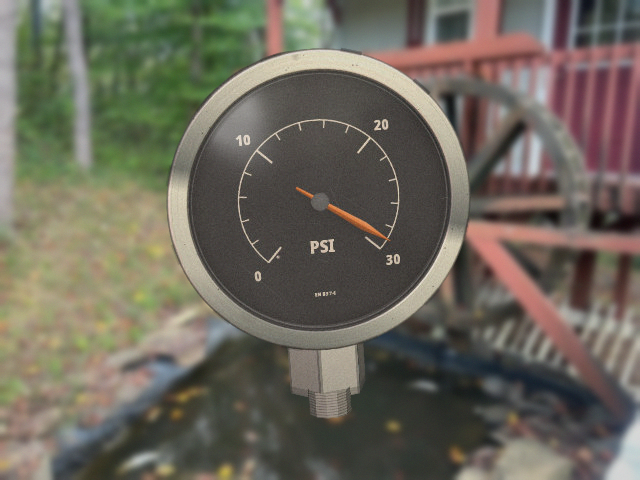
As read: **29** psi
